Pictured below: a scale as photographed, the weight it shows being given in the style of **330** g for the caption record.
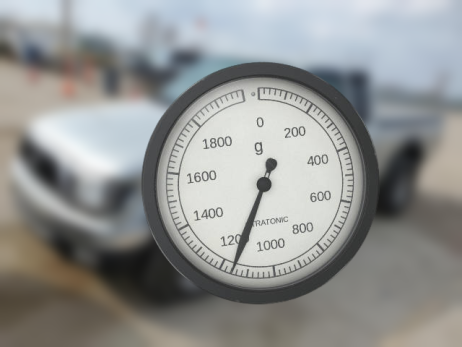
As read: **1160** g
